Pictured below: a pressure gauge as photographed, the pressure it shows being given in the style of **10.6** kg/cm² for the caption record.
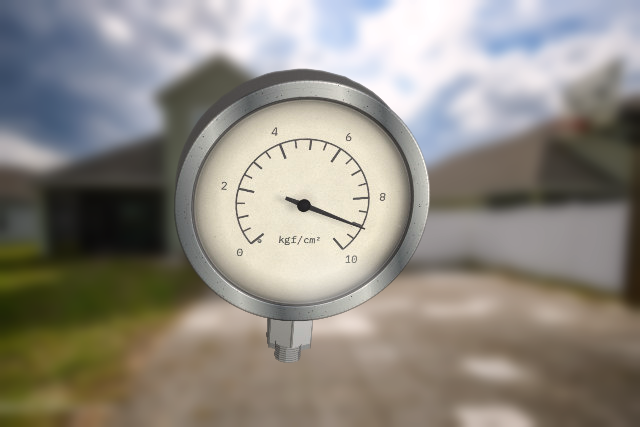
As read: **9** kg/cm²
